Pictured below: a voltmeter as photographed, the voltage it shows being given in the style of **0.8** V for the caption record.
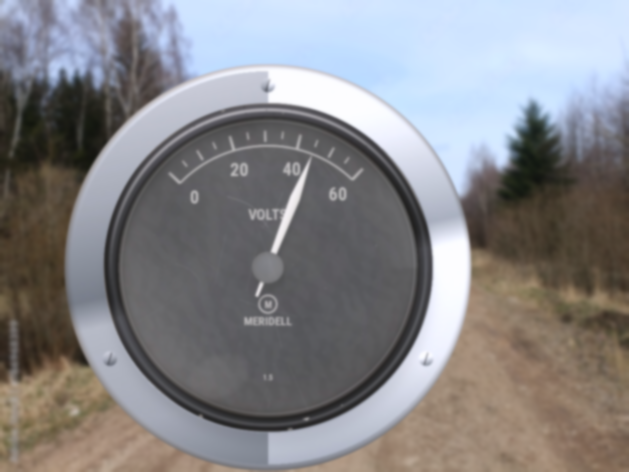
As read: **45** V
